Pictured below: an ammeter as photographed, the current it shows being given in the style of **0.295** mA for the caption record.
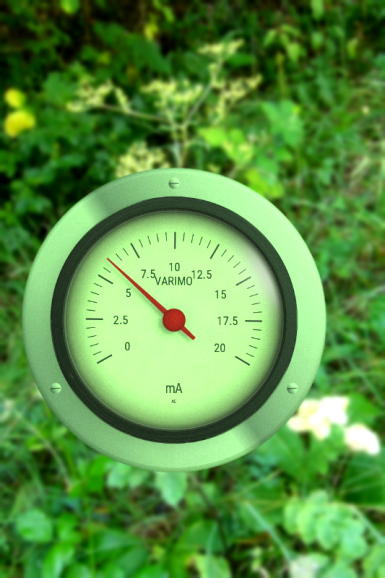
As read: **6** mA
